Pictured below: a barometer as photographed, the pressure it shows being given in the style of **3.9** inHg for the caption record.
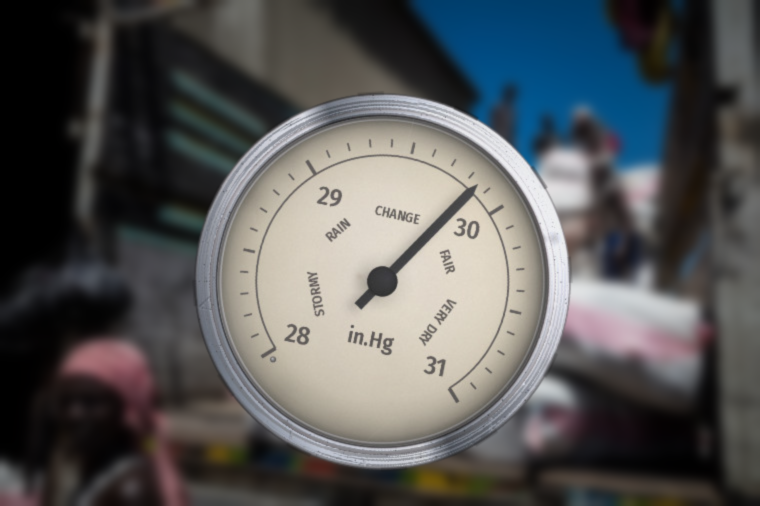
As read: **29.85** inHg
